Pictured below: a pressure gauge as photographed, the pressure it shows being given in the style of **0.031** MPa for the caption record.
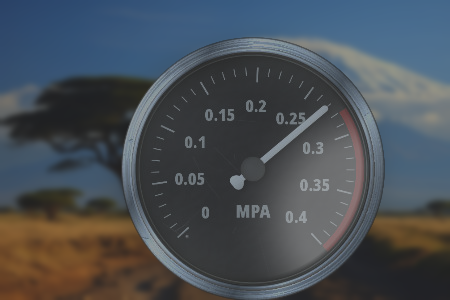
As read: **0.27** MPa
